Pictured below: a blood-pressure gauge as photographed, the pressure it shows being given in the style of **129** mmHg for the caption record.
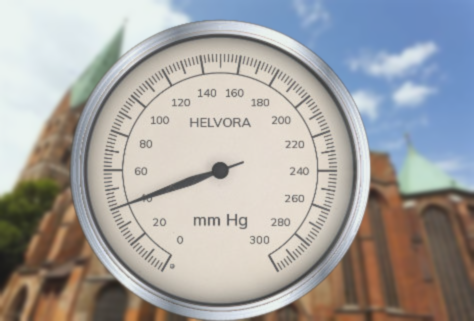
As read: **40** mmHg
